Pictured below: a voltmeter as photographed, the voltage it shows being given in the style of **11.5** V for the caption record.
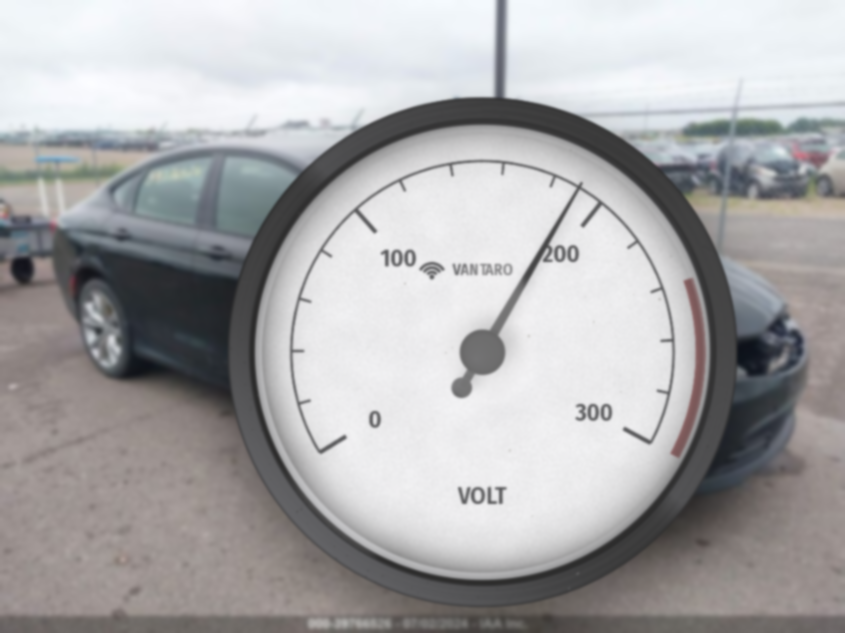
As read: **190** V
